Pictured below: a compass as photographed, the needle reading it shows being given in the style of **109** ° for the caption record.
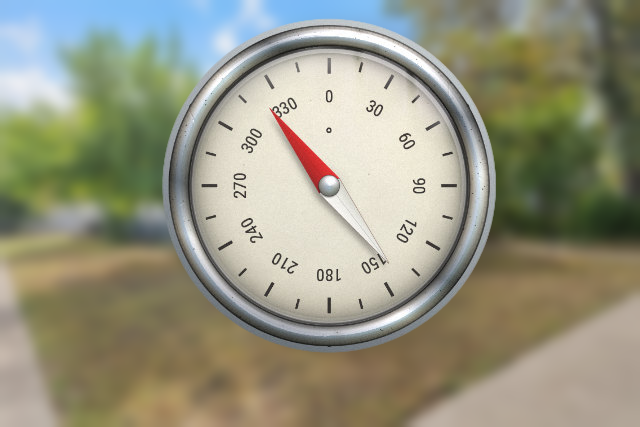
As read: **322.5** °
